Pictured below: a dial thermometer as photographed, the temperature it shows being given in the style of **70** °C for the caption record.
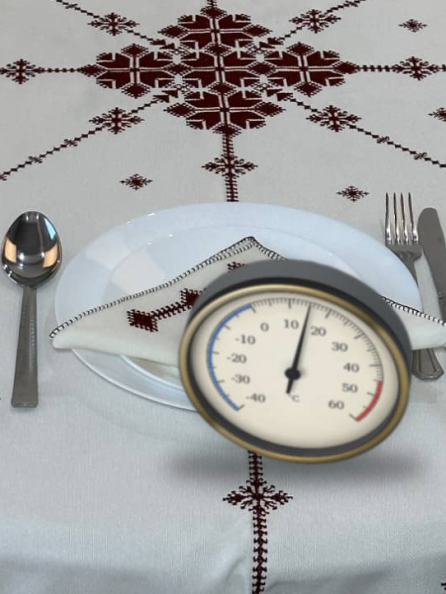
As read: **15** °C
